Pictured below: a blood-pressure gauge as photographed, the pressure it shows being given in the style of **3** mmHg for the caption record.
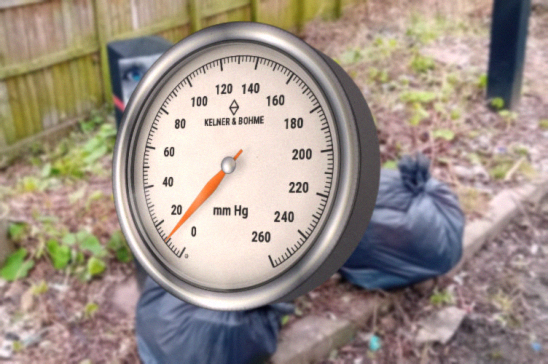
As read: **10** mmHg
